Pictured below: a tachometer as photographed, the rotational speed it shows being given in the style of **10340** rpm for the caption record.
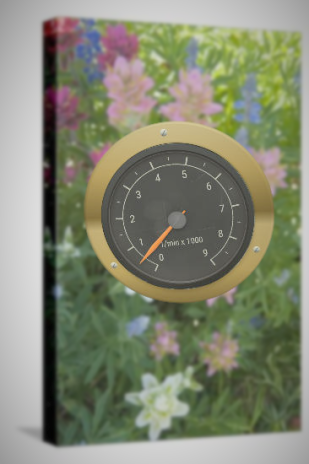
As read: **500** rpm
